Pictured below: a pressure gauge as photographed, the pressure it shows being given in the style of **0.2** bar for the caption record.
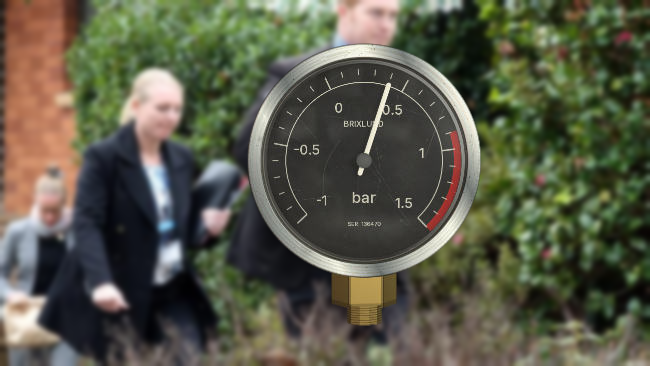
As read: **0.4** bar
